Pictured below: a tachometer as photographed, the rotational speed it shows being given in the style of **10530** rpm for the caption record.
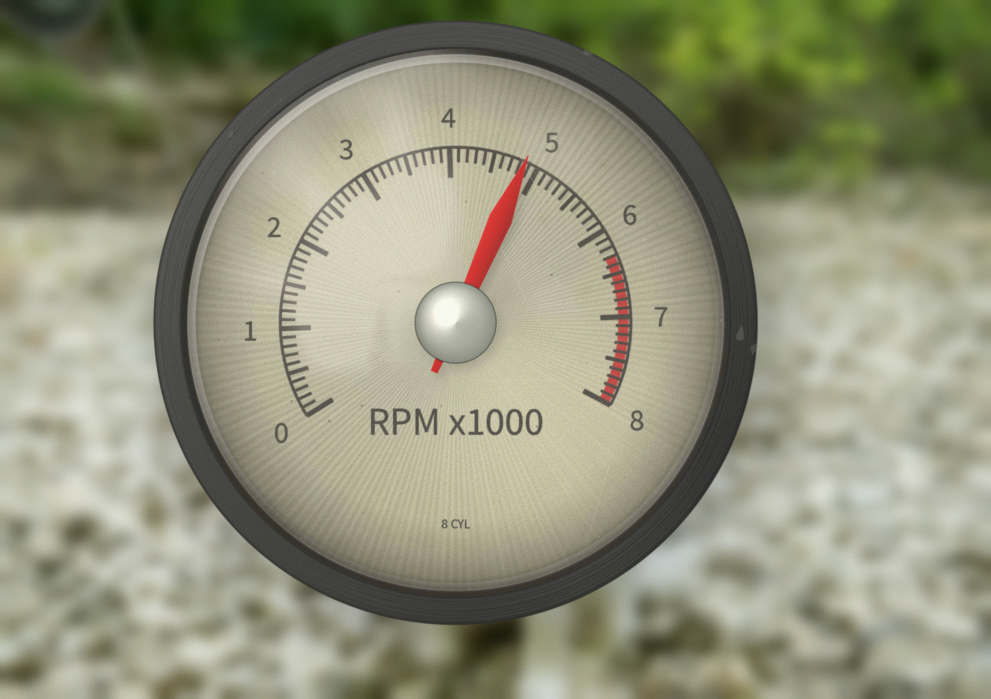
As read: **4850** rpm
